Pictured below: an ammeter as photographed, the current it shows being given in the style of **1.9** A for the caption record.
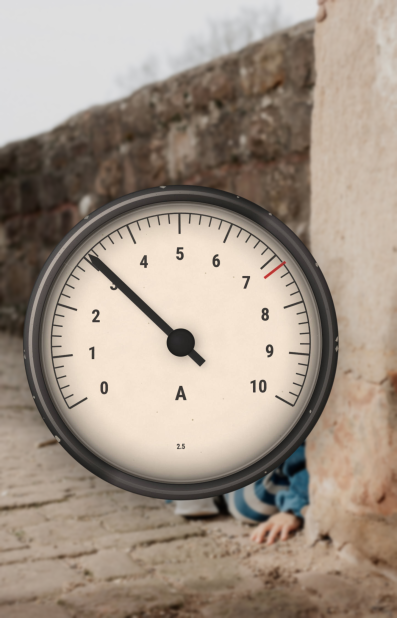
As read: **3.1** A
